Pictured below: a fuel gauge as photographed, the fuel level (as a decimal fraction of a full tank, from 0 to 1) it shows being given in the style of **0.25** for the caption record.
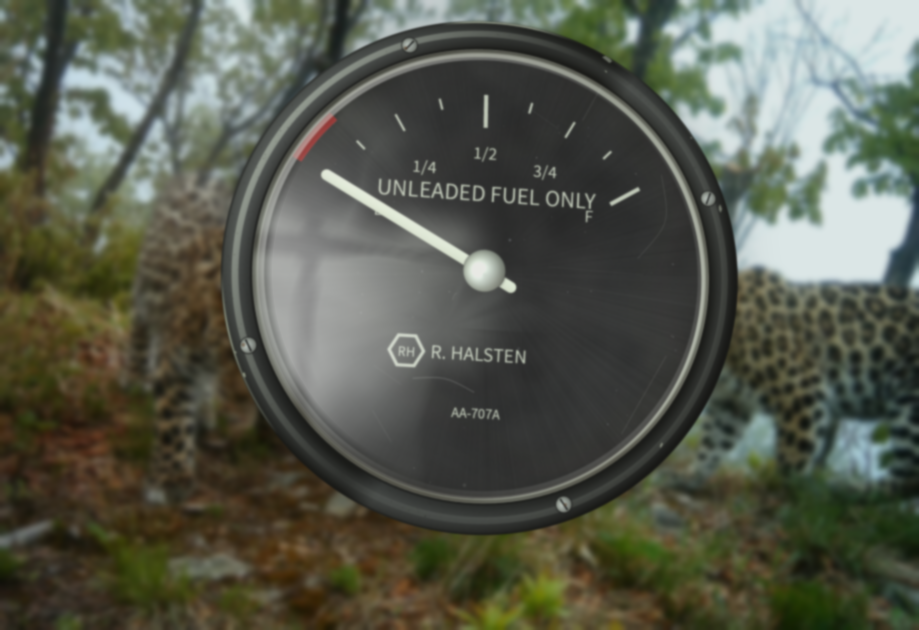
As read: **0**
